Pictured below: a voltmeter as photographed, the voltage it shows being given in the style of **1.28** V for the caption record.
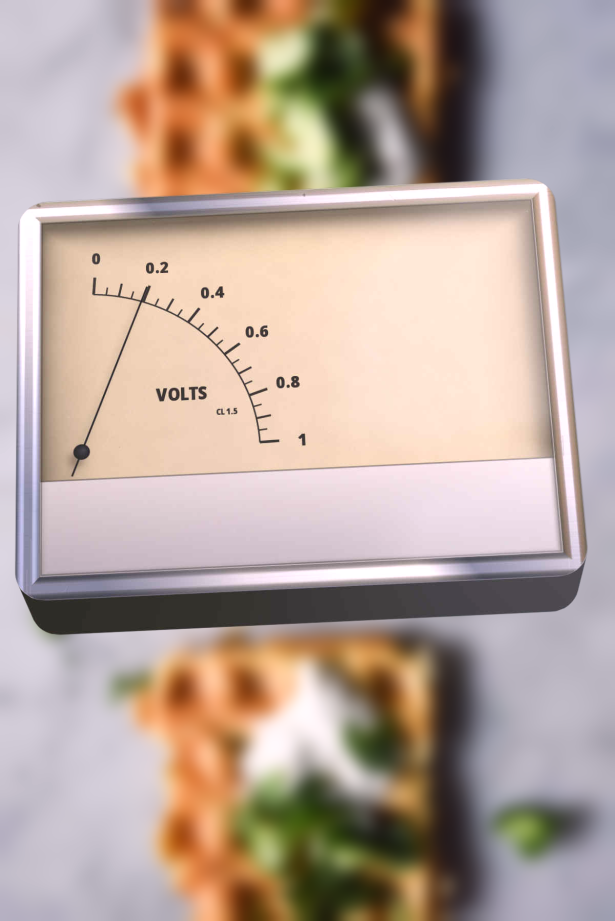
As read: **0.2** V
